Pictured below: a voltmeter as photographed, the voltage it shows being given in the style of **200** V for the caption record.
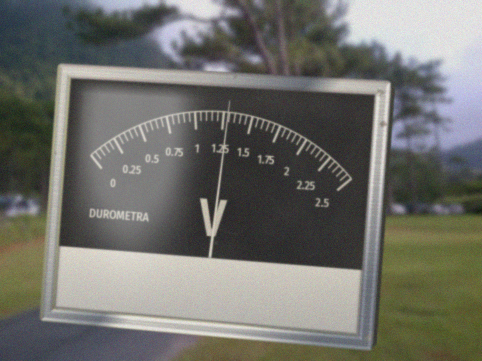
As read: **1.3** V
